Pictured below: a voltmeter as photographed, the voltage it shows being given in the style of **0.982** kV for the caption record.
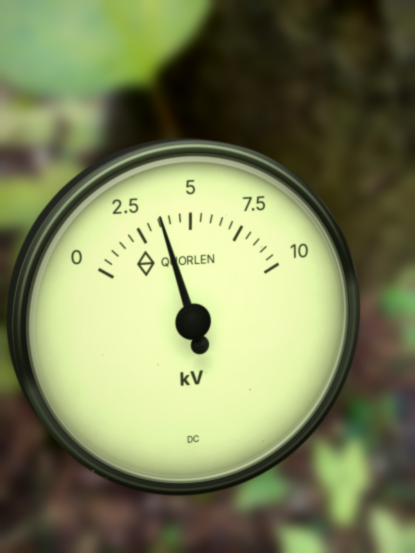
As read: **3.5** kV
